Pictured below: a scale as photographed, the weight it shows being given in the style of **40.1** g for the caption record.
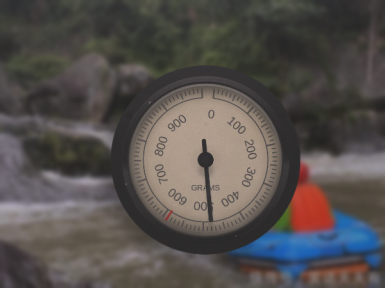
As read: **480** g
